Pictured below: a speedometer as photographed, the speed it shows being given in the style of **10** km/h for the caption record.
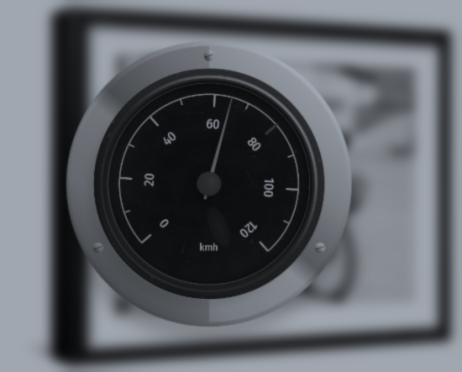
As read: **65** km/h
